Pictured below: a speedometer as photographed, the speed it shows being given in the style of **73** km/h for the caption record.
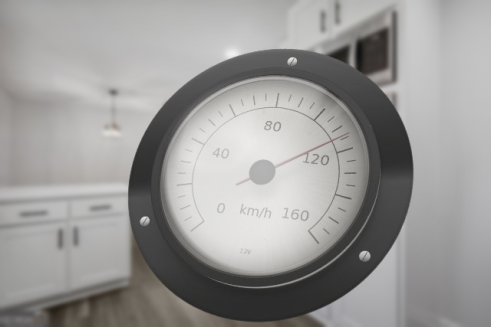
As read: **115** km/h
